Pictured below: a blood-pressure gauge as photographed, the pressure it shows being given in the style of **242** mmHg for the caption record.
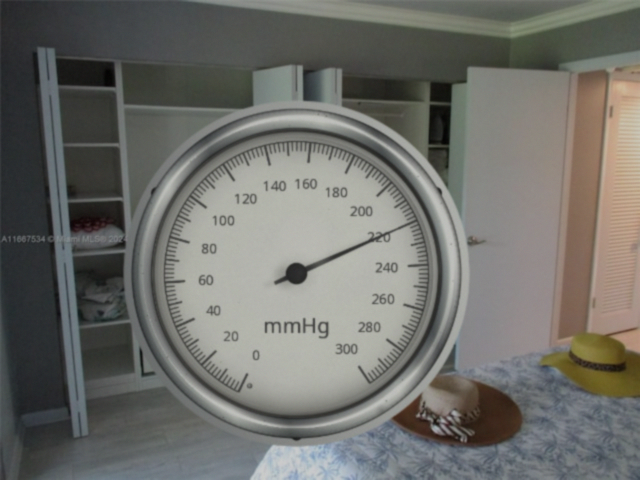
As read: **220** mmHg
